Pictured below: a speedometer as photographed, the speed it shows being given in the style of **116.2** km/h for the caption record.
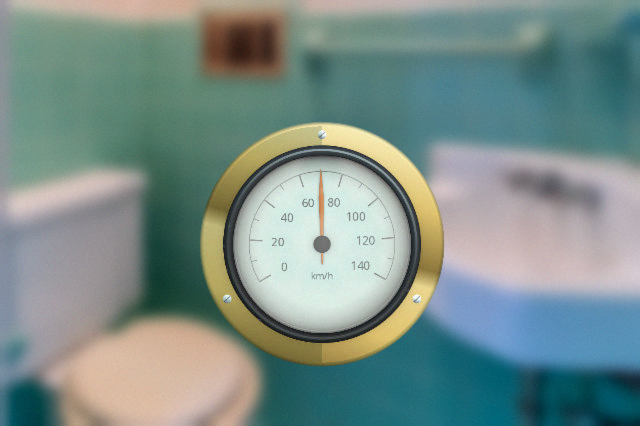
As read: **70** km/h
